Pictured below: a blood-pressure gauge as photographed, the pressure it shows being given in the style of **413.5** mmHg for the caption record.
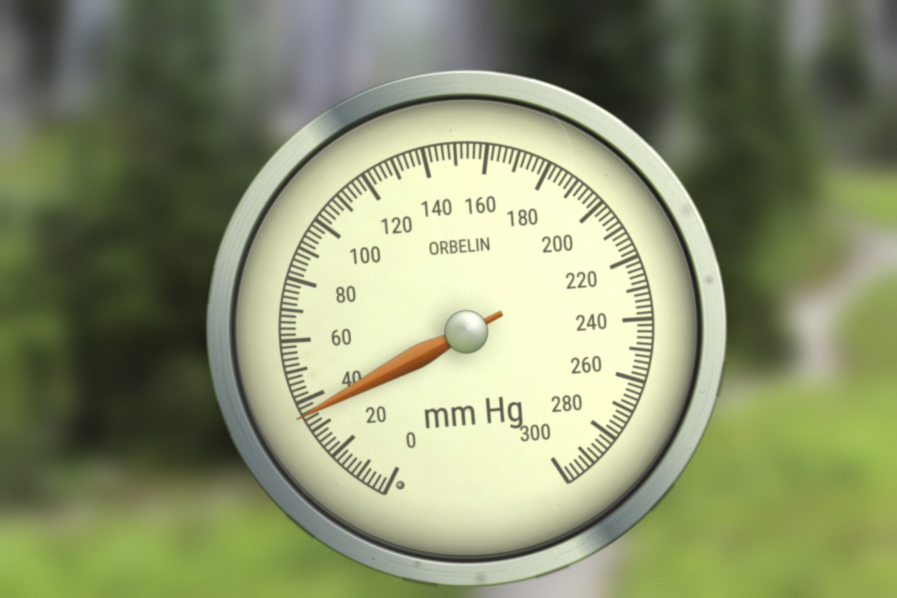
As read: **36** mmHg
